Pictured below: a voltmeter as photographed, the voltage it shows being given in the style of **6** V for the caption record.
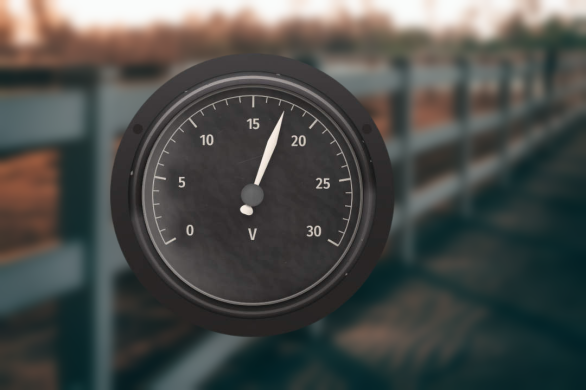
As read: **17.5** V
